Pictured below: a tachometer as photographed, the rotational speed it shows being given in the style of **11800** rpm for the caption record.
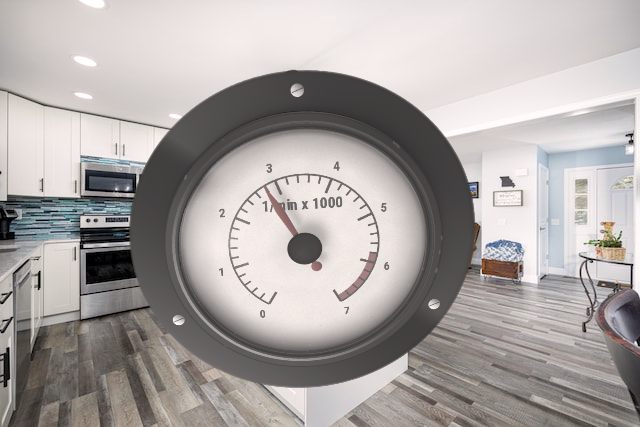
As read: **2800** rpm
